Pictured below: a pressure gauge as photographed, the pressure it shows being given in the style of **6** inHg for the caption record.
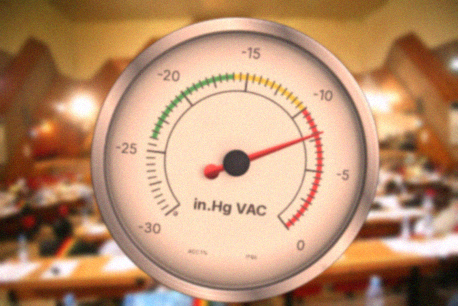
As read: **-8** inHg
